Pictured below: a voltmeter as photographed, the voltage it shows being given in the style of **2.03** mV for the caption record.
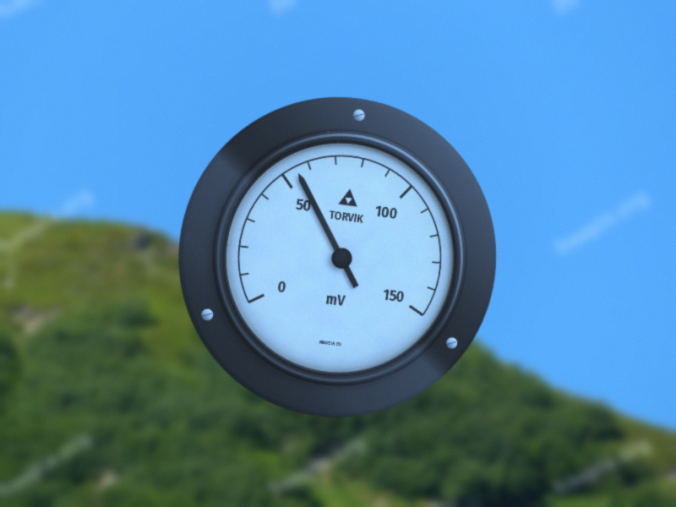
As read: **55** mV
